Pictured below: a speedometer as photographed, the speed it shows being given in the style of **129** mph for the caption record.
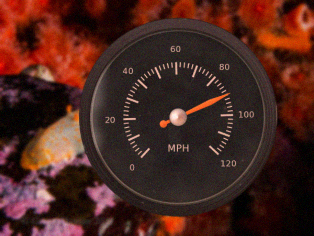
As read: **90** mph
